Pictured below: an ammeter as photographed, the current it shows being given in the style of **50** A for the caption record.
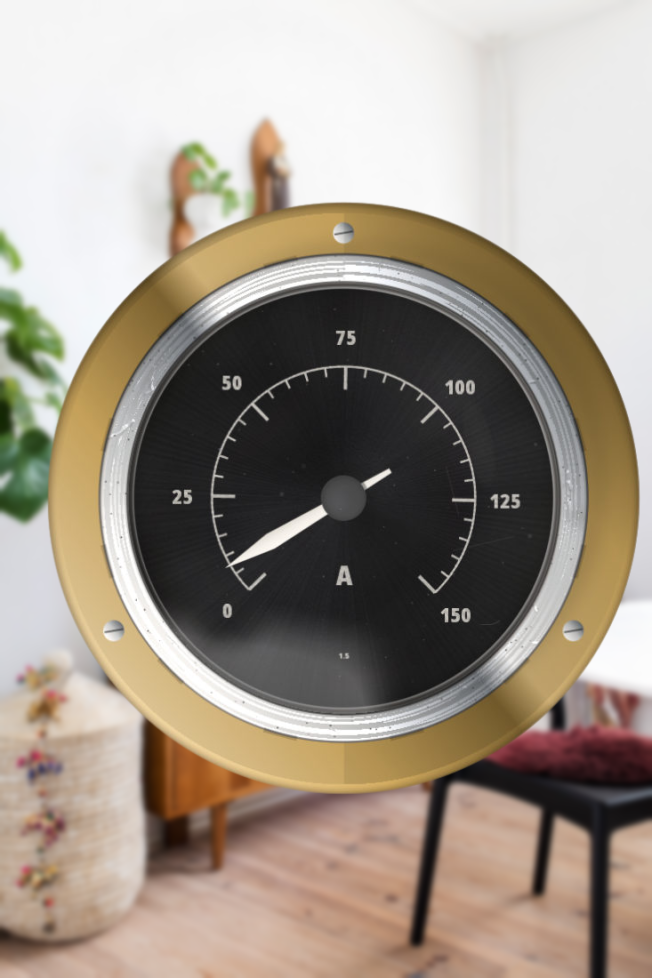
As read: **7.5** A
